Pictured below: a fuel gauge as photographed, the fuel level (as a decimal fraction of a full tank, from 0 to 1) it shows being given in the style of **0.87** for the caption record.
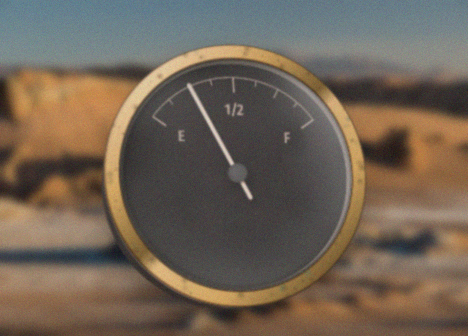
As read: **0.25**
